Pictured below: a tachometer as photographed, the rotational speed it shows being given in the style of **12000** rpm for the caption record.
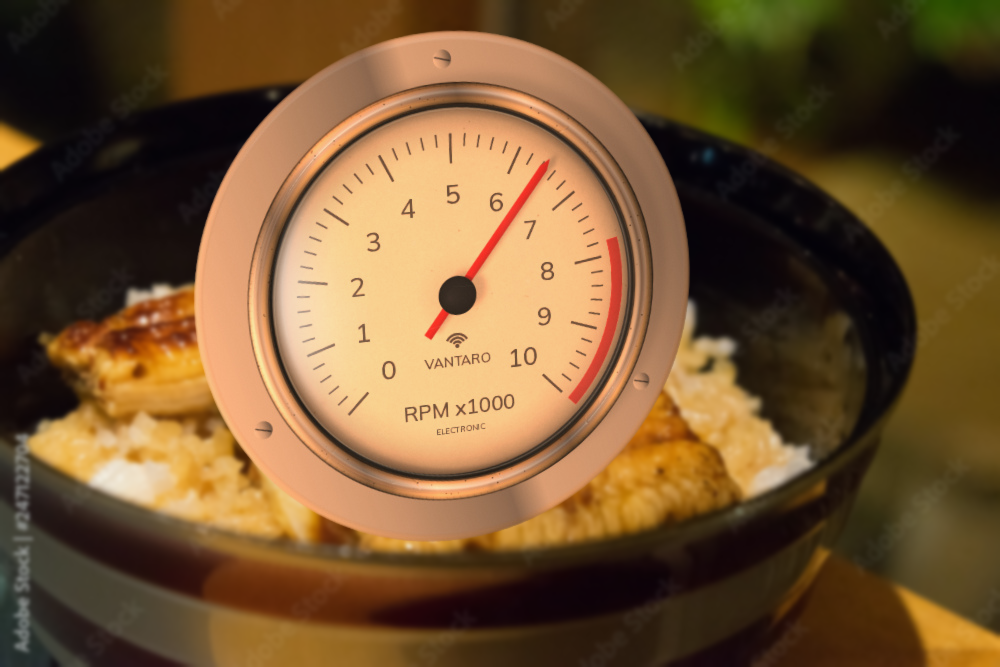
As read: **6400** rpm
